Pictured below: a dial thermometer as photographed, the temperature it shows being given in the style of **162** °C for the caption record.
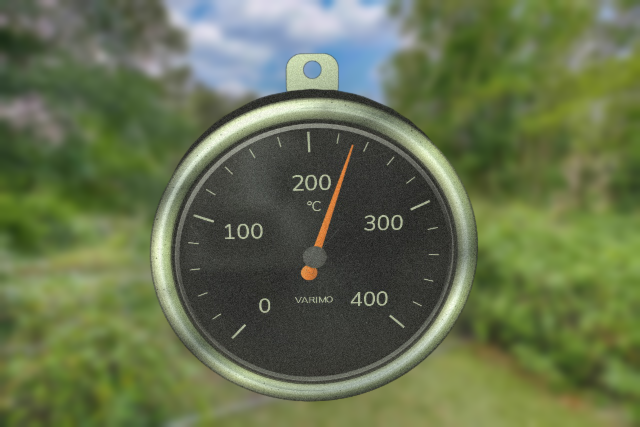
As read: **230** °C
